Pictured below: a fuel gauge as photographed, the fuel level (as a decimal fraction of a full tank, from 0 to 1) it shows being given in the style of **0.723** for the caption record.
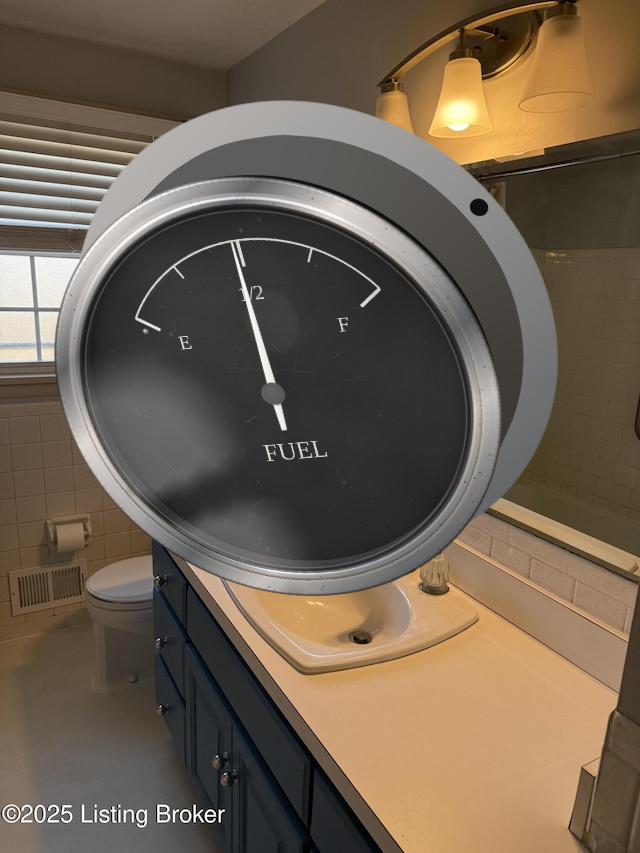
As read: **0.5**
